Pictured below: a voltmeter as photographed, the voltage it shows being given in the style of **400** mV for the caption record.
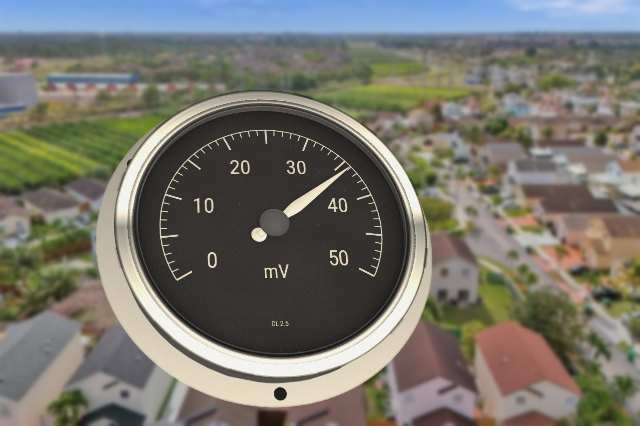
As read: **36** mV
